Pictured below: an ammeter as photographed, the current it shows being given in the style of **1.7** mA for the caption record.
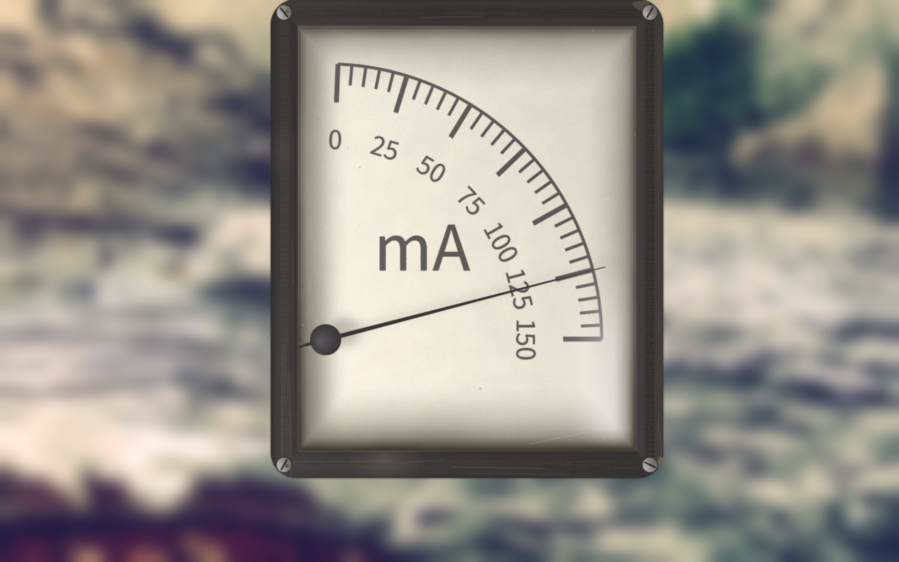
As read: **125** mA
